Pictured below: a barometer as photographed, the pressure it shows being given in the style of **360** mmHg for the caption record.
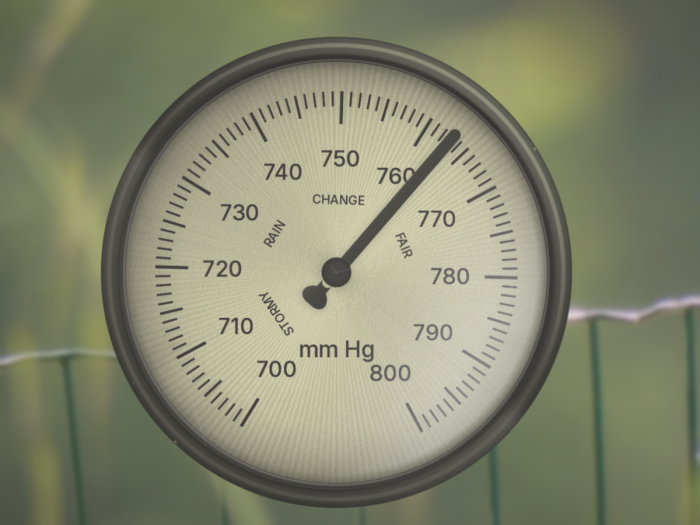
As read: **763** mmHg
